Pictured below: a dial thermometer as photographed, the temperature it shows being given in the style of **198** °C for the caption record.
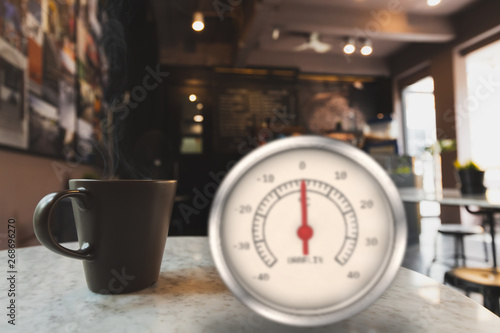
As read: **0** °C
